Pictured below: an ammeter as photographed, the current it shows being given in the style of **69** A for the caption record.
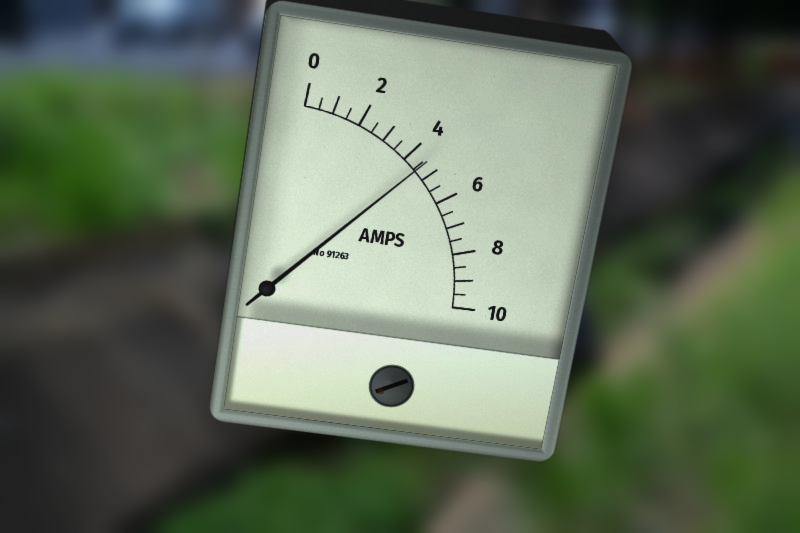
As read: **4.5** A
